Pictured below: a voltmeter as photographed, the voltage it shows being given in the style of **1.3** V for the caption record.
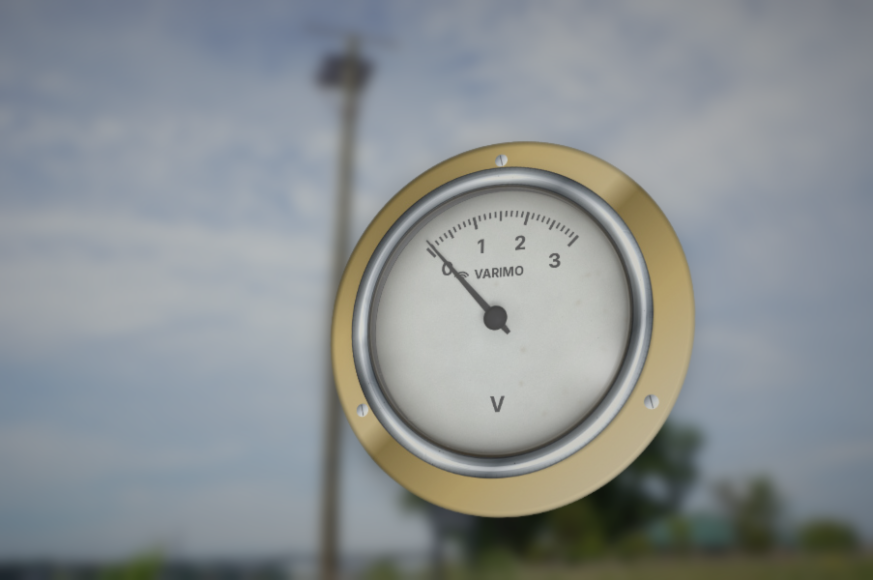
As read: **0.1** V
